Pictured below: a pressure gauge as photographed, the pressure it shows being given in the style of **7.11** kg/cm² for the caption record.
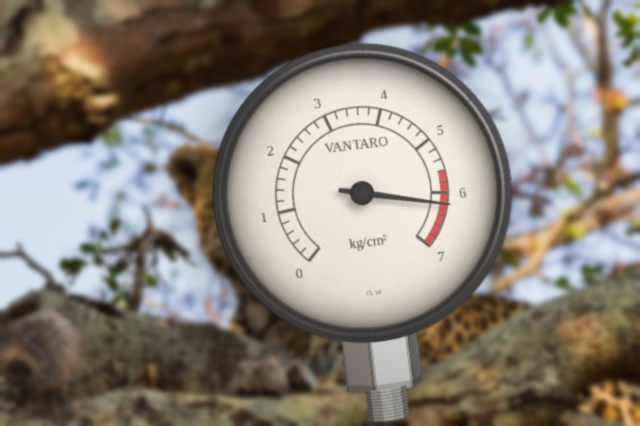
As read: **6.2** kg/cm²
